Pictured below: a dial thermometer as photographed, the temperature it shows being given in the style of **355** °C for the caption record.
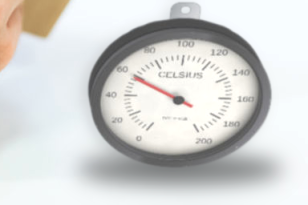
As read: **60** °C
